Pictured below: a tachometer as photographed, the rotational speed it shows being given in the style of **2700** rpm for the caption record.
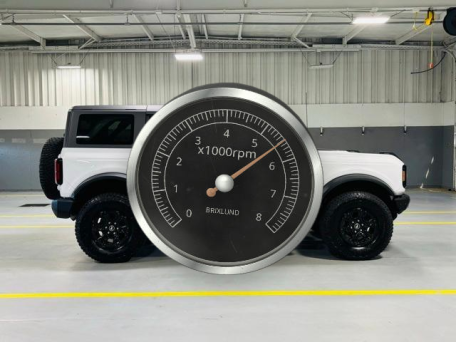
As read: **5500** rpm
